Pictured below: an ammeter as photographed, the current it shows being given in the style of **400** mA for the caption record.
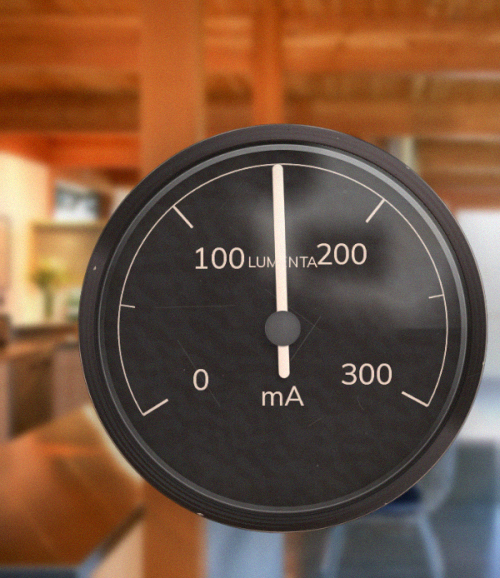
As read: **150** mA
